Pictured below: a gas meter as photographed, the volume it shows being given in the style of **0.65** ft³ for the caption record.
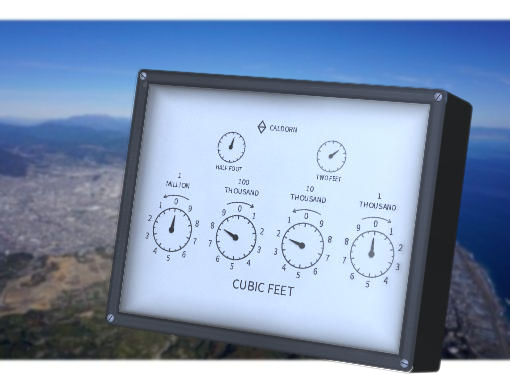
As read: **982000** ft³
